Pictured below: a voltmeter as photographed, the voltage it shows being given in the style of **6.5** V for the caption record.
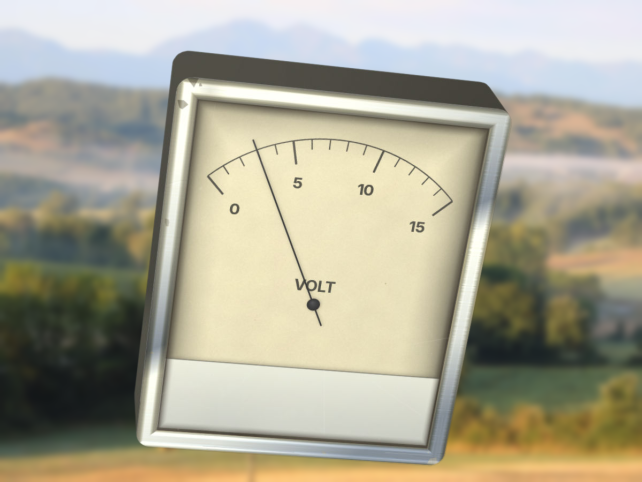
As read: **3** V
